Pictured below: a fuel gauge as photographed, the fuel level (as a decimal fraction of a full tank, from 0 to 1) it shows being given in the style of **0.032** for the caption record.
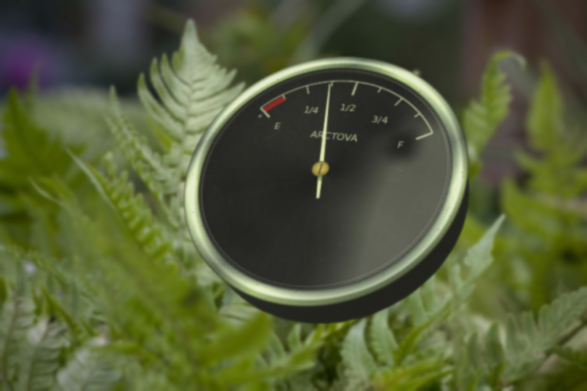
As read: **0.375**
